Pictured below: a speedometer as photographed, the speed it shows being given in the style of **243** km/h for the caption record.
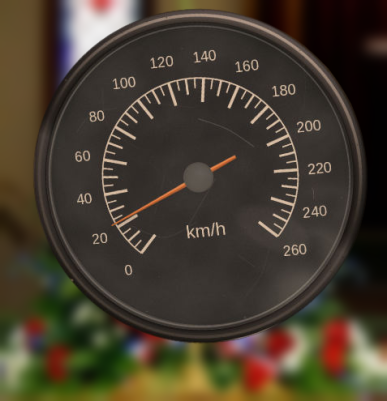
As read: **22.5** km/h
